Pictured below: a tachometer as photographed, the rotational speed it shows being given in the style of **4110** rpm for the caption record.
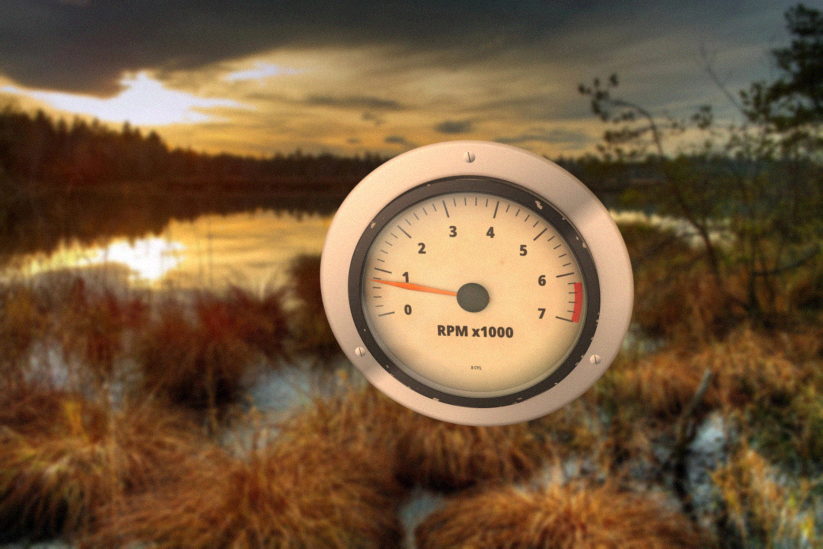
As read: **800** rpm
